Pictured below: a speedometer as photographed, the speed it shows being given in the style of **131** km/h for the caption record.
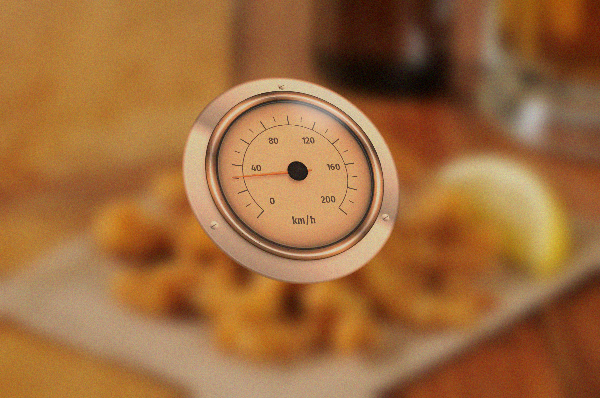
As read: **30** km/h
